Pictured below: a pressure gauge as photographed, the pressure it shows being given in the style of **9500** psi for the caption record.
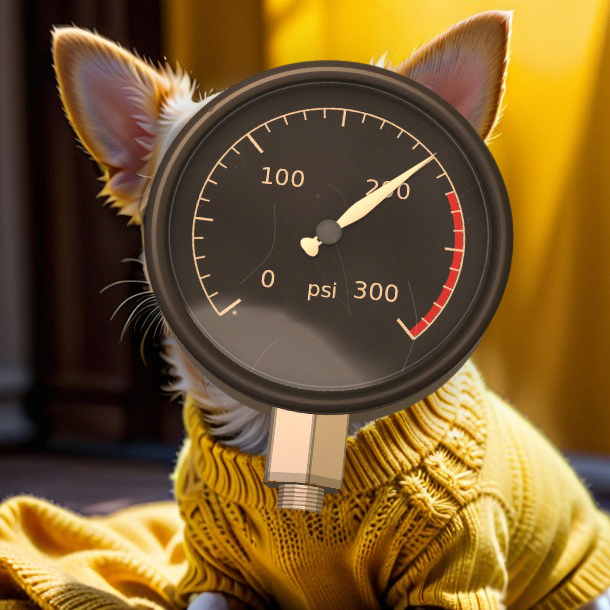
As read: **200** psi
